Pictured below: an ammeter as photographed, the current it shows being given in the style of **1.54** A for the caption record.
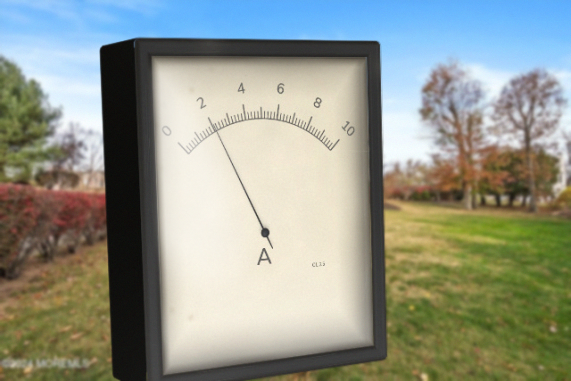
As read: **2** A
